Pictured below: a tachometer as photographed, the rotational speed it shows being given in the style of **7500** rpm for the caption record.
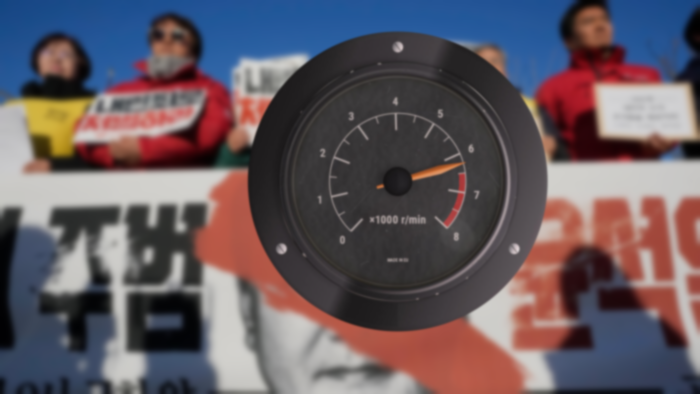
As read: **6250** rpm
